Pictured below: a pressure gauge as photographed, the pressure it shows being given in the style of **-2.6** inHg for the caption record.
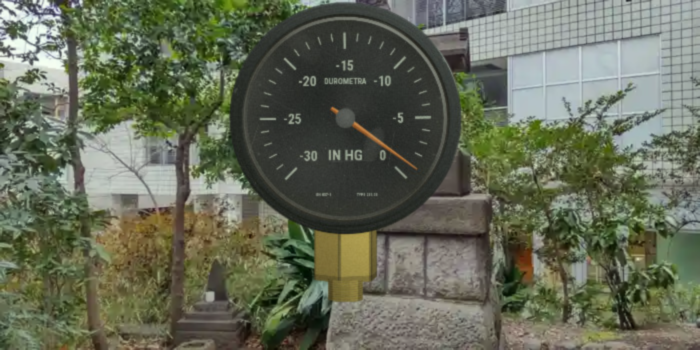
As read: **-1** inHg
